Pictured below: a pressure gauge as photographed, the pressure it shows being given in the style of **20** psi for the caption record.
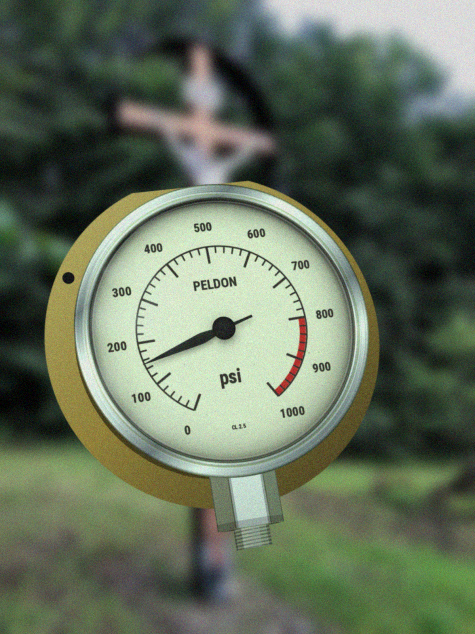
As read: **150** psi
